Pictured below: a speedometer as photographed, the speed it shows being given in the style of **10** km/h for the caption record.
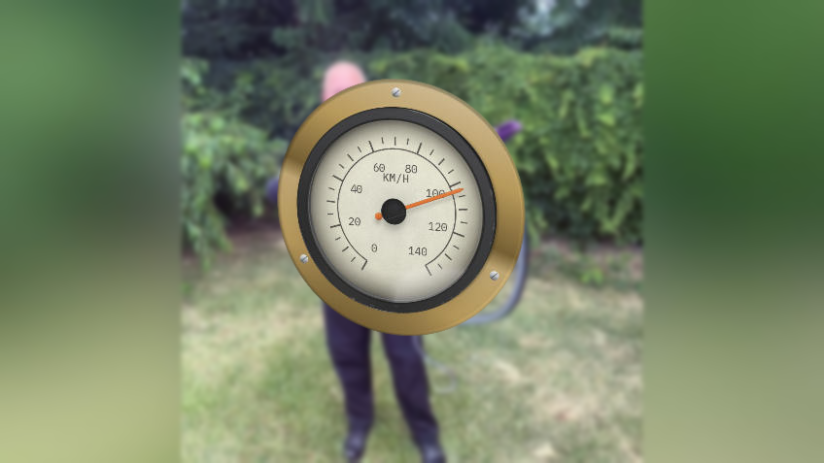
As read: **102.5** km/h
